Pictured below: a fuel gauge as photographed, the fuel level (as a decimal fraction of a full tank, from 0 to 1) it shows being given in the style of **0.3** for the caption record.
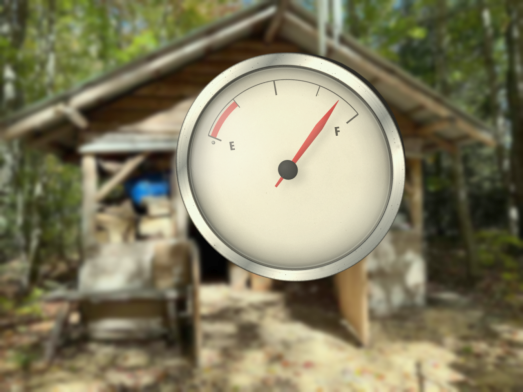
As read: **0.875**
